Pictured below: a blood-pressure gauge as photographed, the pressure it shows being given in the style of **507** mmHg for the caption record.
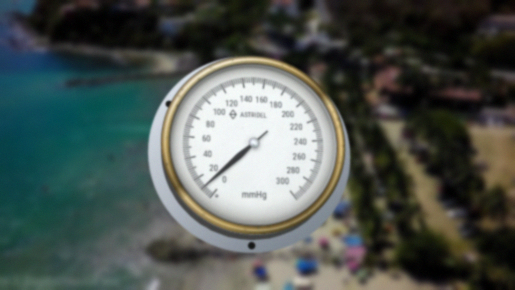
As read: **10** mmHg
